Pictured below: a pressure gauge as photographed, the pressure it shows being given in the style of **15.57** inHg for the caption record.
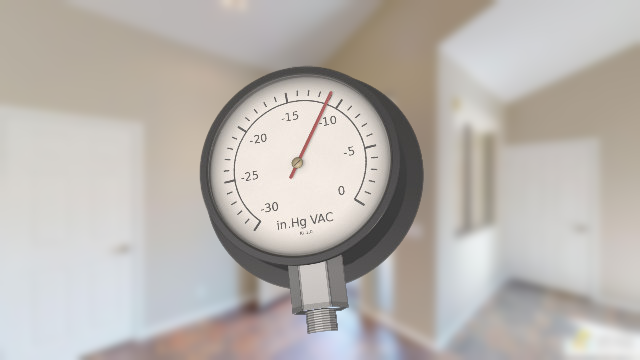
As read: **-11** inHg
